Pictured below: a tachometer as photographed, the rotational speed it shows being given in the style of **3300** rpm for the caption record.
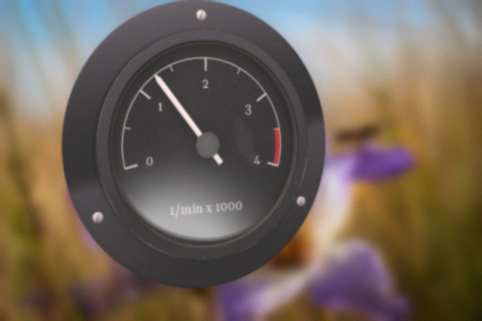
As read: **1250** rpm
